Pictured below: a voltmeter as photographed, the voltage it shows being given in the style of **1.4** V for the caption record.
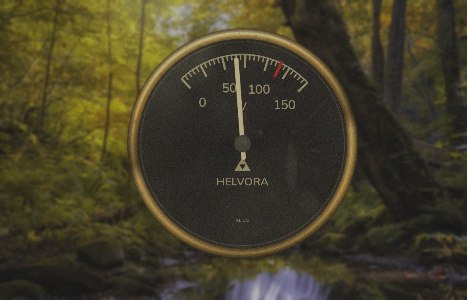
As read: **65** V
